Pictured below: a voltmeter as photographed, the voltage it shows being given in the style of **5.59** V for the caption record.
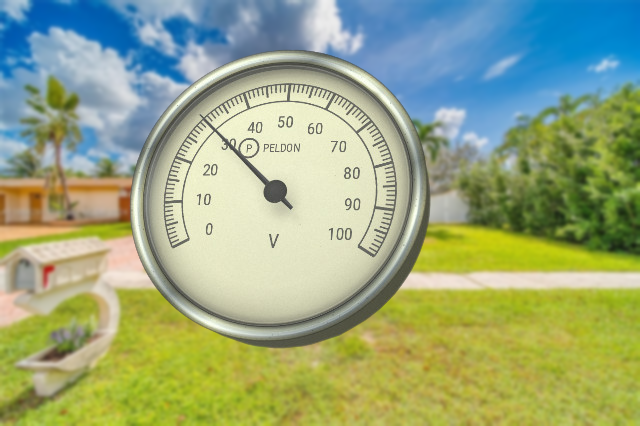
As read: **30** V
